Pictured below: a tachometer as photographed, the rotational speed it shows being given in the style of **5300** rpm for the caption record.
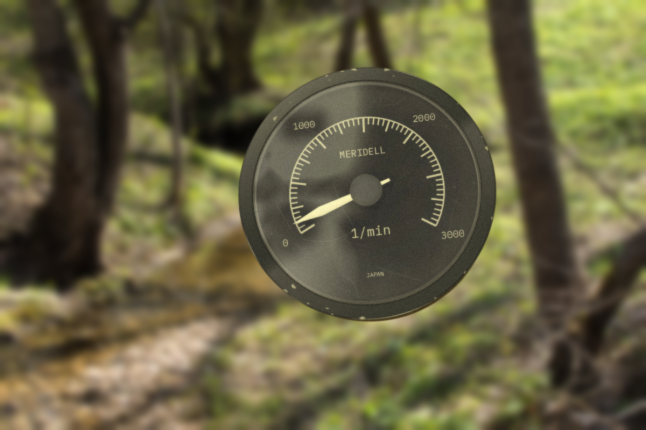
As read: **100** rpm
